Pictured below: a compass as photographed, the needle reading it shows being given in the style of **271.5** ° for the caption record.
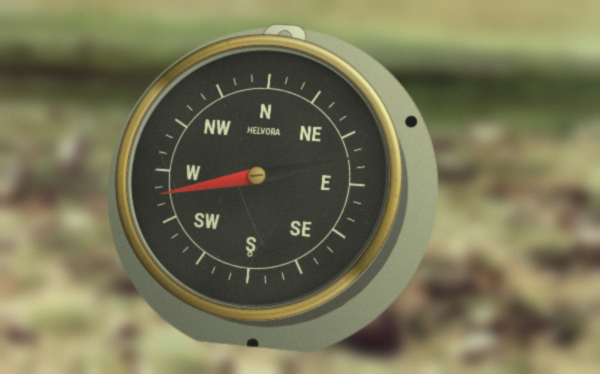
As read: **255** °
